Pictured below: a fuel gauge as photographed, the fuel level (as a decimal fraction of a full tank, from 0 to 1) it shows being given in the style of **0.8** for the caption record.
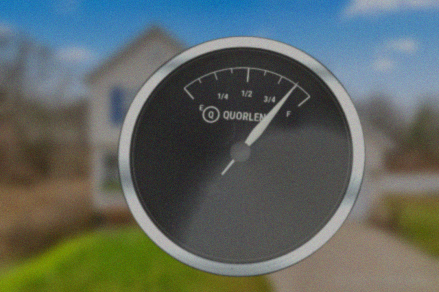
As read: **0.875**
